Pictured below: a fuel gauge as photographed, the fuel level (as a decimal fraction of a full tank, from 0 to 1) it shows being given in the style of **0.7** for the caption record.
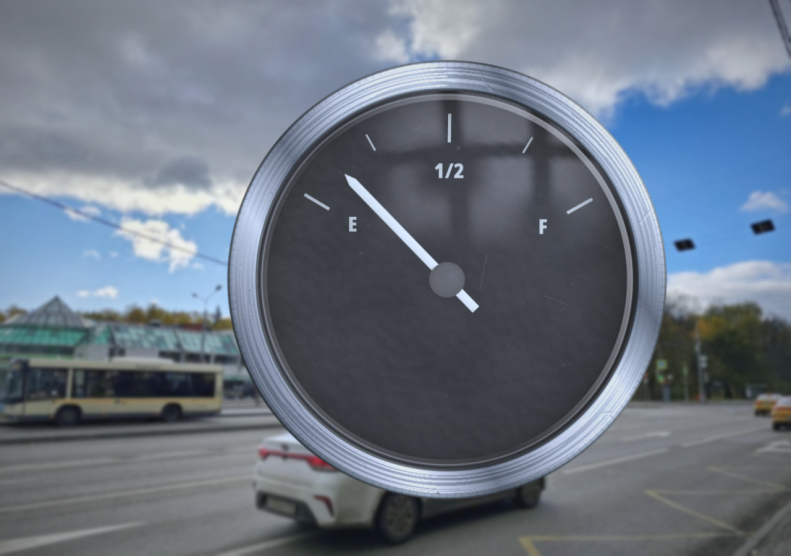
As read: **0.125**
